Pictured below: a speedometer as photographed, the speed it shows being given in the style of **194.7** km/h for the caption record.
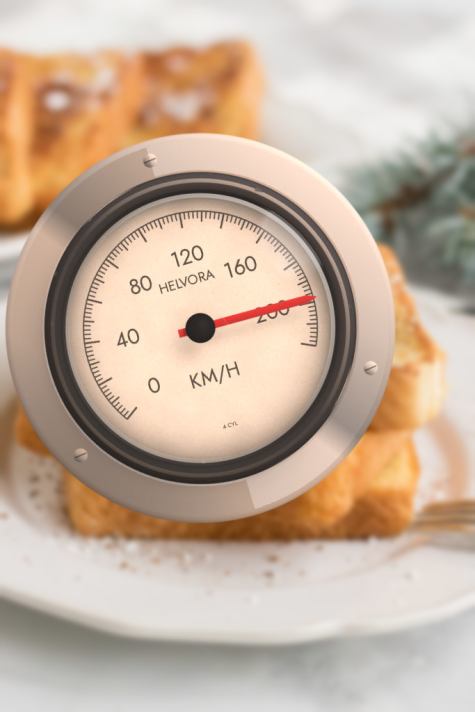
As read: **198** km/h
